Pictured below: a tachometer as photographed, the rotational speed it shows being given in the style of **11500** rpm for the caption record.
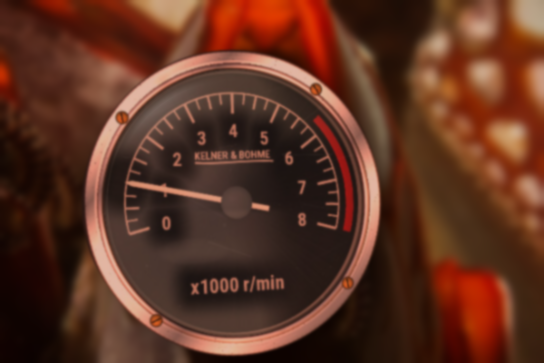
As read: **1000** rpm
